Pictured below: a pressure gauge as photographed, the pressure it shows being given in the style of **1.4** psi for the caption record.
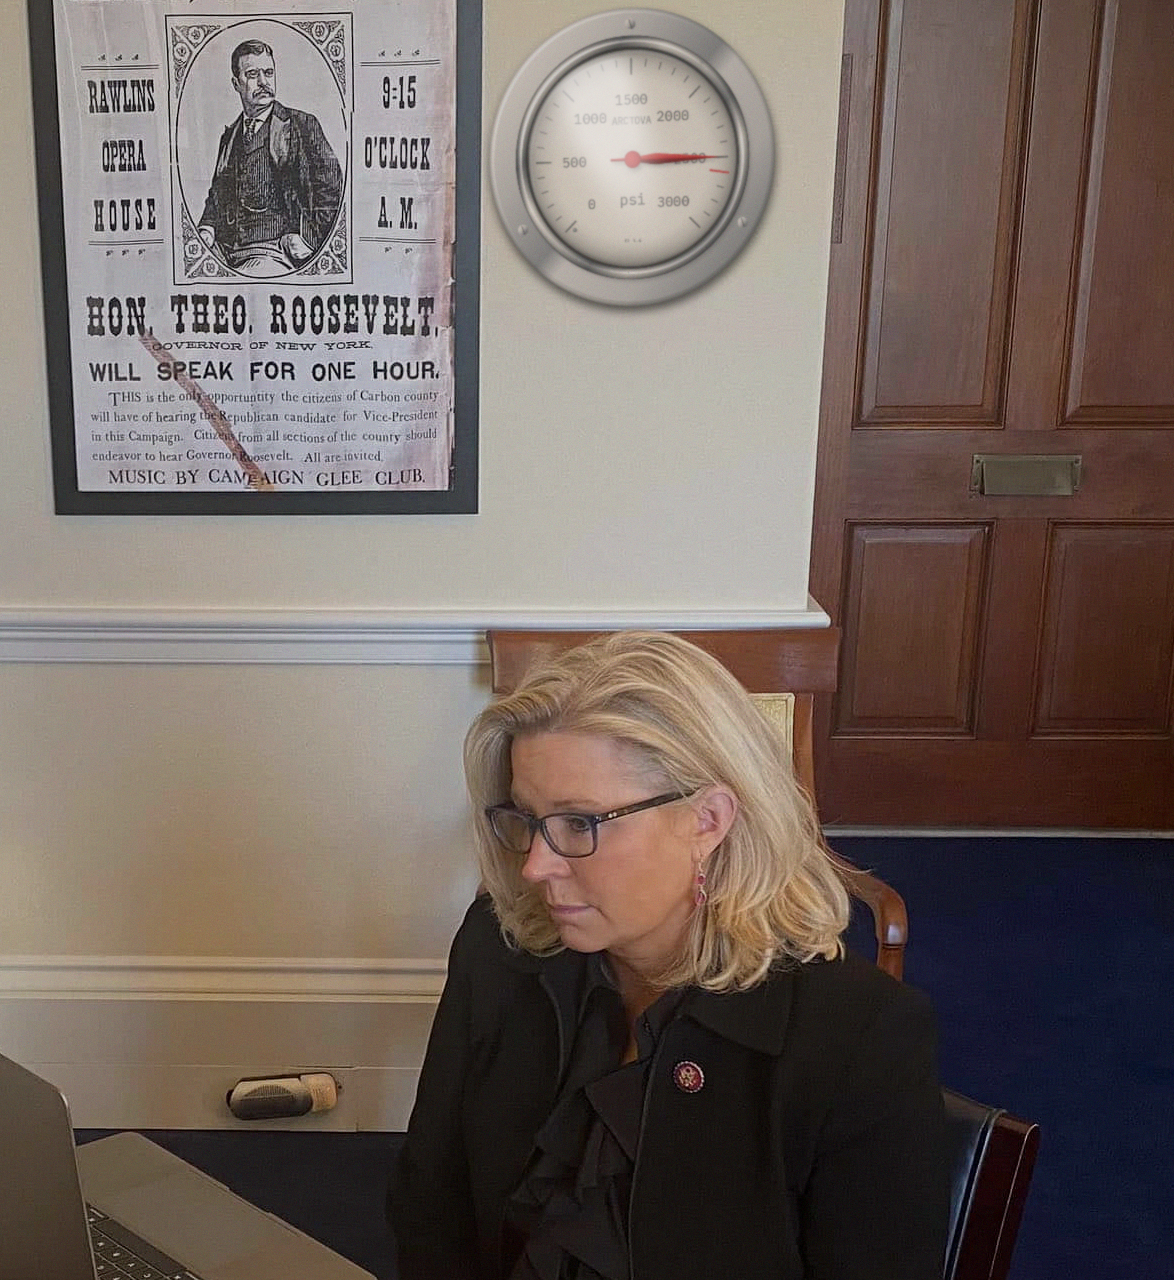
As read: **2500** psi
